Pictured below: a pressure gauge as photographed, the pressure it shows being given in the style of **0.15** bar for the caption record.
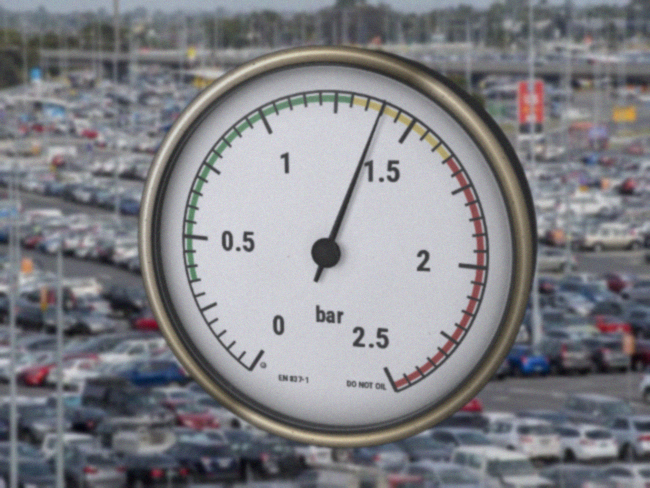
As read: **1.4** bar
